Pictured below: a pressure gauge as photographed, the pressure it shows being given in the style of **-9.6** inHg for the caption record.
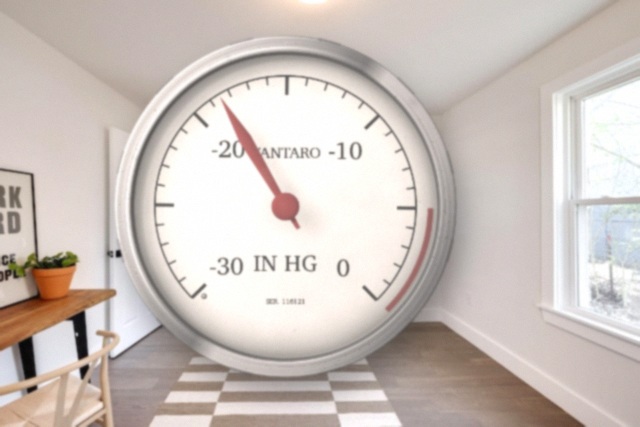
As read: **-18.5** inHg
